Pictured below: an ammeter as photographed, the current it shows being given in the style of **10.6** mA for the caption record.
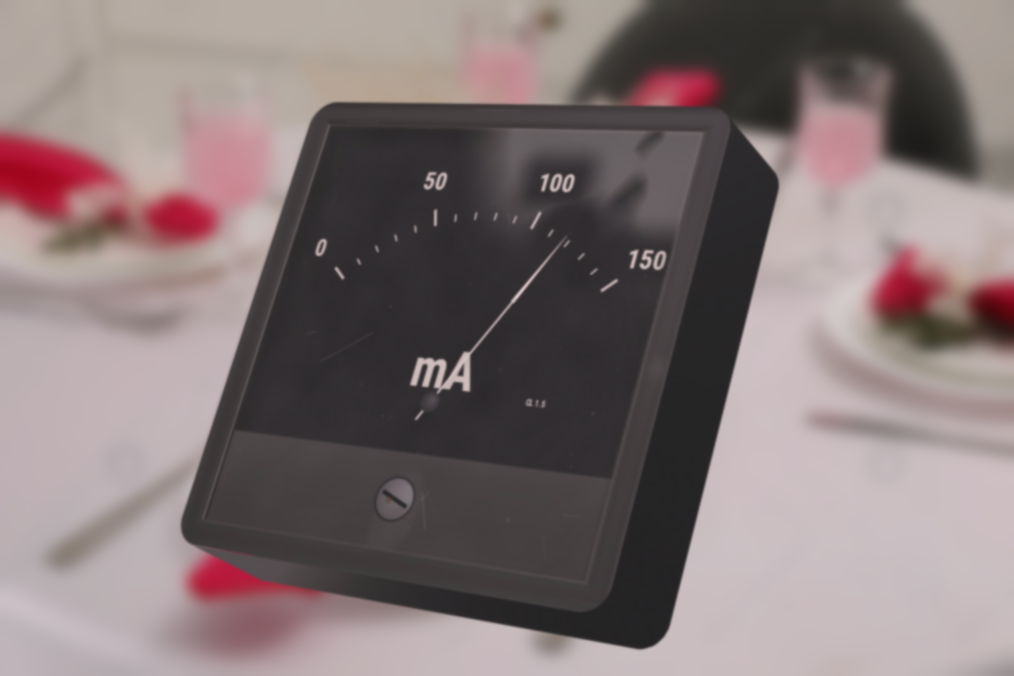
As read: **120** mA
